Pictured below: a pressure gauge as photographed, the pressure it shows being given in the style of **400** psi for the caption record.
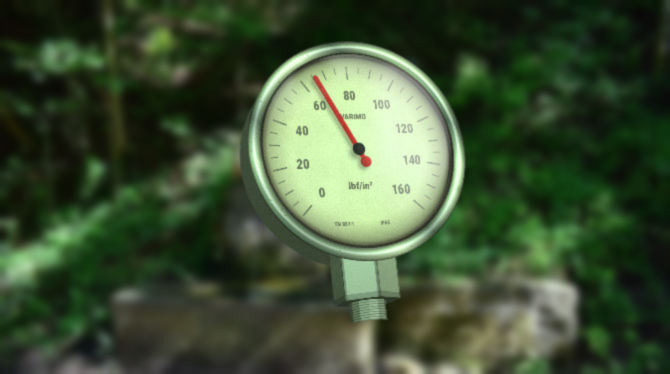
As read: **65** psi
